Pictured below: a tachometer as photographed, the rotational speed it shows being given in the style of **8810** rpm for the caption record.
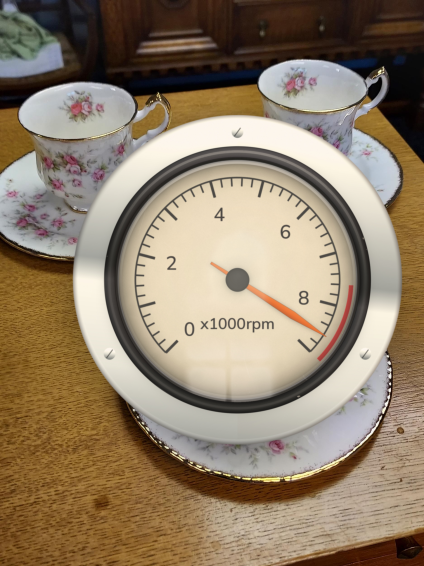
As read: **8600** rpm
